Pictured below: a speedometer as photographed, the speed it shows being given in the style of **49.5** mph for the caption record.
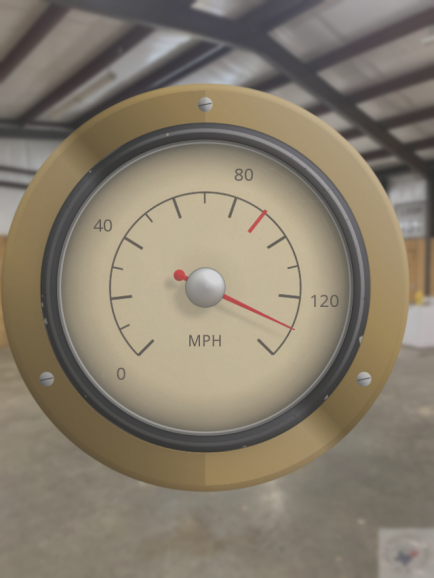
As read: **130** mph
